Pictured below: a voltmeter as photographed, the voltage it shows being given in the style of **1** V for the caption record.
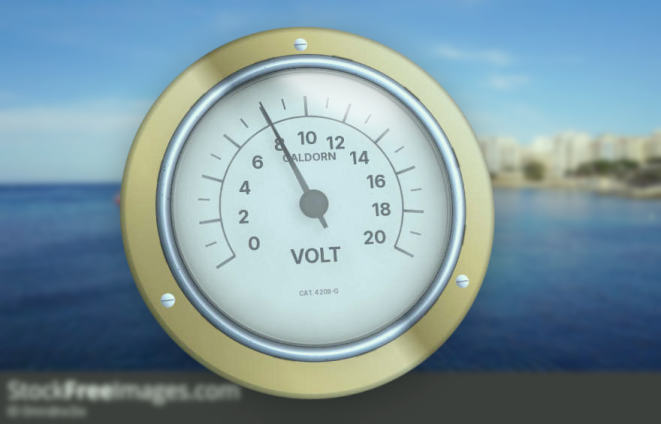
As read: **8** V
